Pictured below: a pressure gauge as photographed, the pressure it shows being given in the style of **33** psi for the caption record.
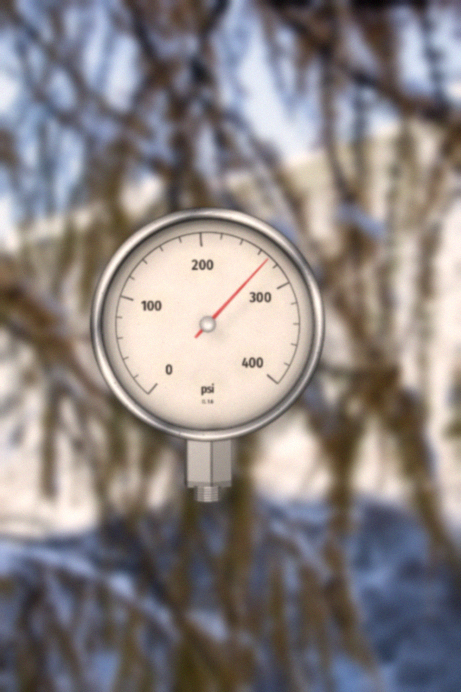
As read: **270** psi
